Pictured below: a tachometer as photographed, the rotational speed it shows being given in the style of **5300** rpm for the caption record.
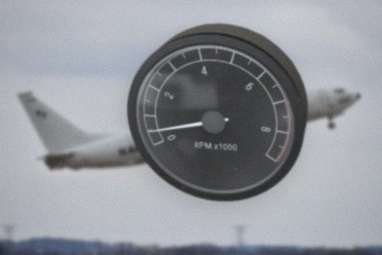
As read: **500** rpm
